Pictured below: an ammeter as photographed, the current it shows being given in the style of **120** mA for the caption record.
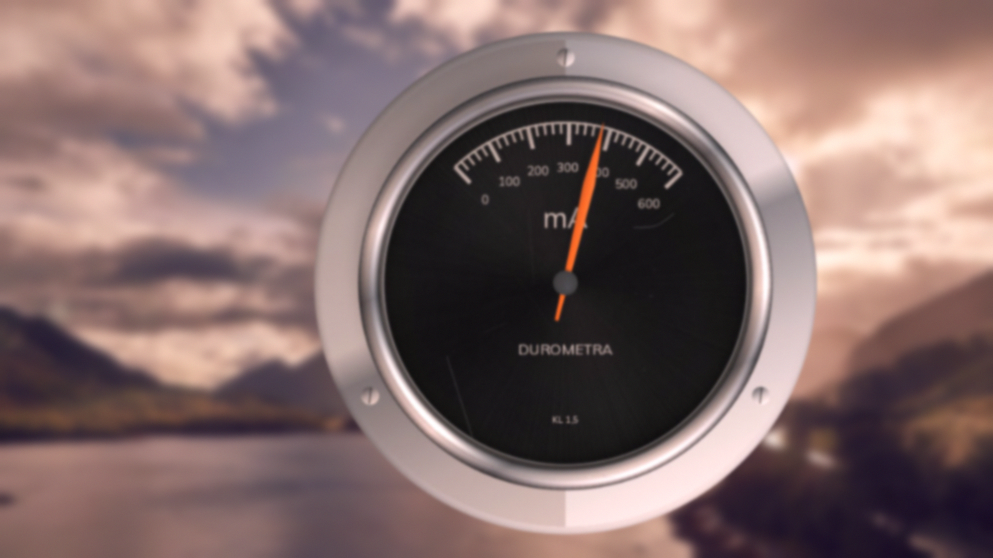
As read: **380** mA
